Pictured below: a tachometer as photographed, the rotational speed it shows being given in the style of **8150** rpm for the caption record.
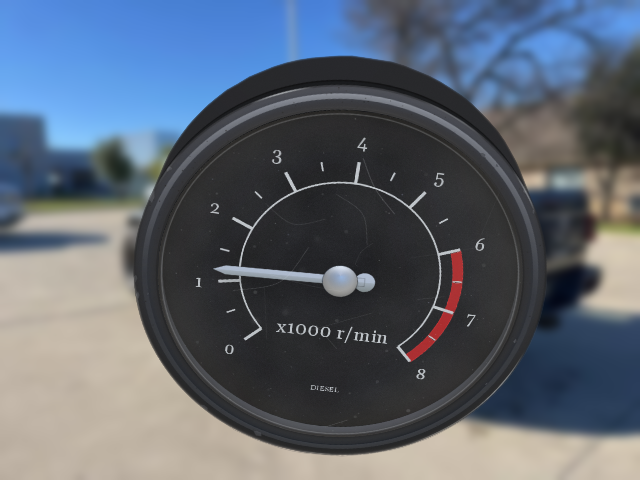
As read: **1250** rpm
